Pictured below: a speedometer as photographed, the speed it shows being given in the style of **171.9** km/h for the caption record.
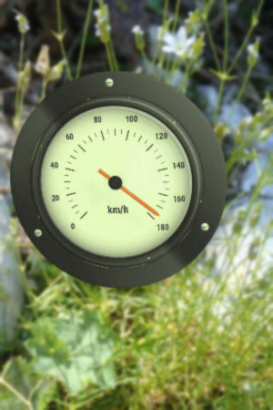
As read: **175** km/h
